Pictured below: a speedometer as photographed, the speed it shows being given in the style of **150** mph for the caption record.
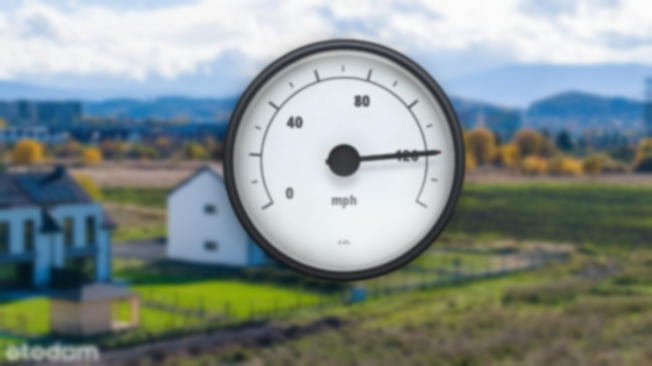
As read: **120** mph
